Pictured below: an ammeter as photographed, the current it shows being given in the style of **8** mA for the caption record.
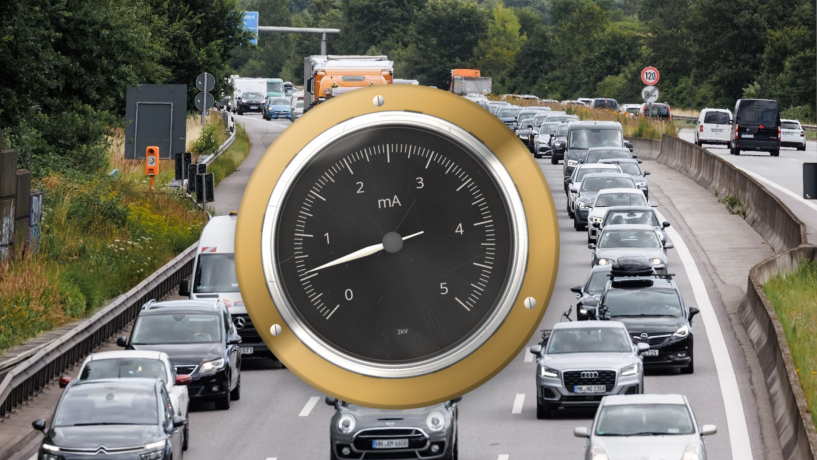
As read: **0.55** mA
